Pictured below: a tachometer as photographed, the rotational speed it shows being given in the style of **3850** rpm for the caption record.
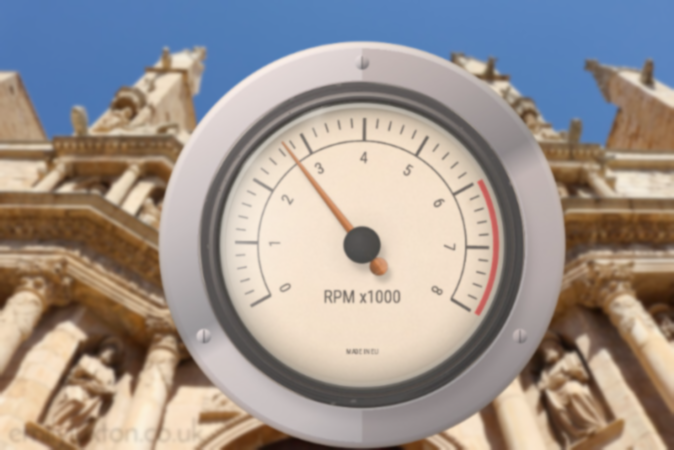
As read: **2700** rpm
